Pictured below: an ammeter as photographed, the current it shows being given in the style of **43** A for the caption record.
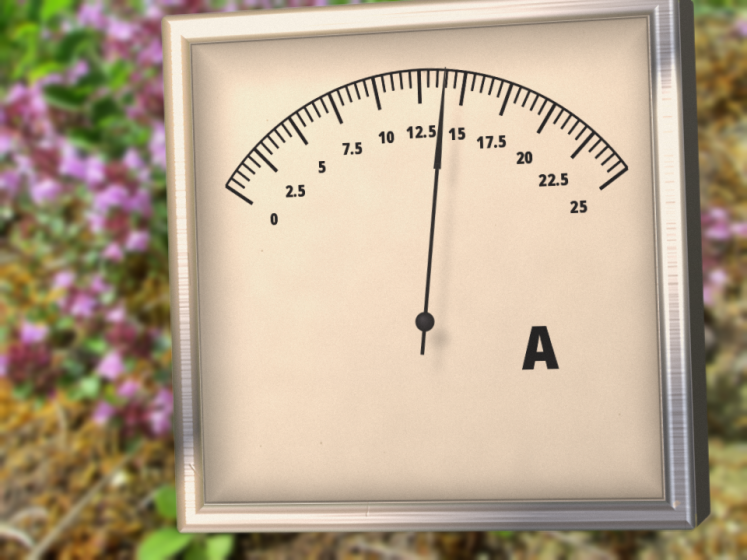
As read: **14** A
